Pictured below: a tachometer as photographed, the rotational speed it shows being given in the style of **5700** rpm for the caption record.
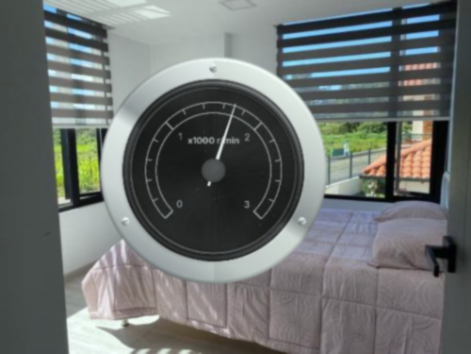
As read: **1700** rpm
